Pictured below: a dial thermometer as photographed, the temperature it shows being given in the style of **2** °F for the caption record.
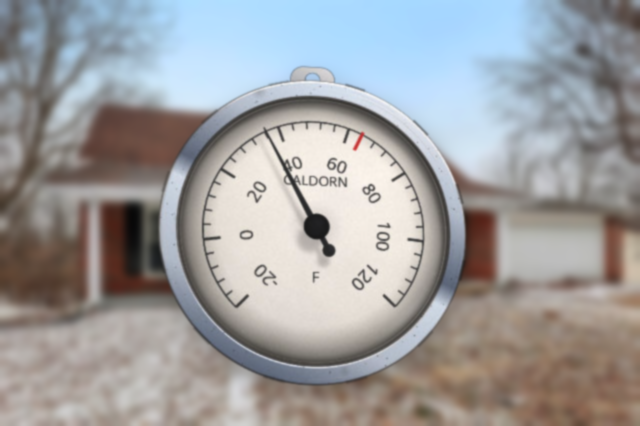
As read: **36** °F
